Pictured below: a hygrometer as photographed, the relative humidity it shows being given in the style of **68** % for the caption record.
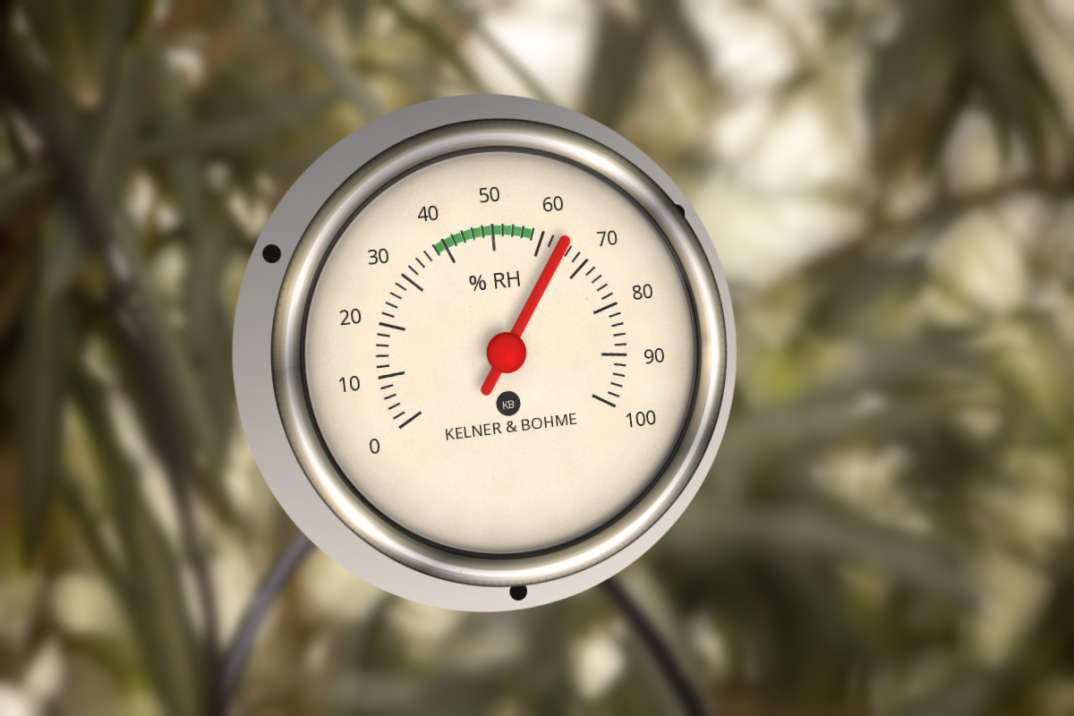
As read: **64** %
